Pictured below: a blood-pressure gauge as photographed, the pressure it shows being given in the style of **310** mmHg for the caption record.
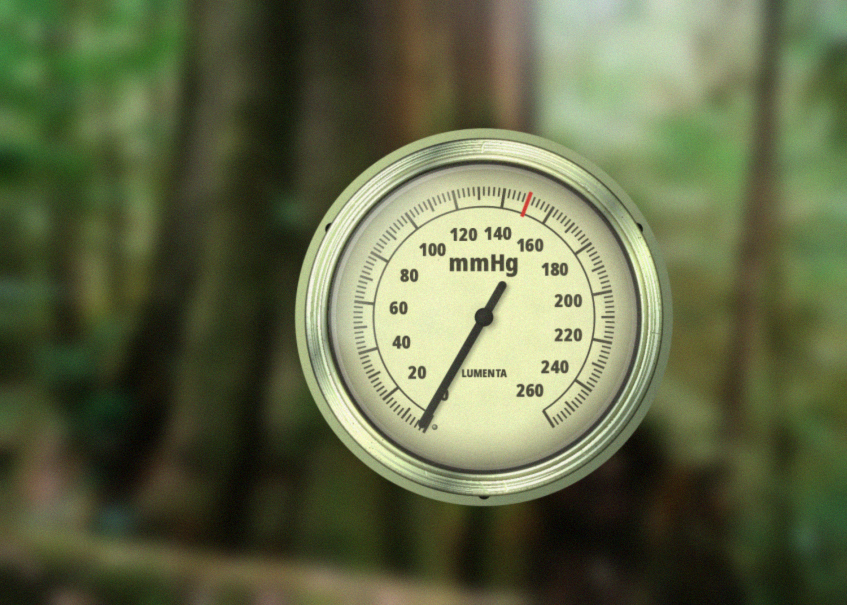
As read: **2** mmHg
